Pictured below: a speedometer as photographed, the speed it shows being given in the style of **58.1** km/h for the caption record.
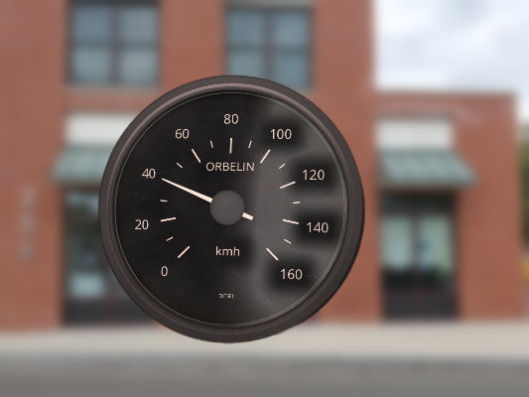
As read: **40** km/h
